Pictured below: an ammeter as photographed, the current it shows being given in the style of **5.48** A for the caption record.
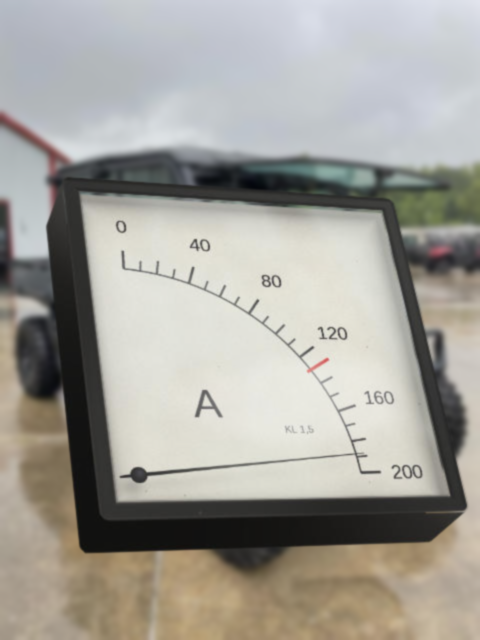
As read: **190** A
